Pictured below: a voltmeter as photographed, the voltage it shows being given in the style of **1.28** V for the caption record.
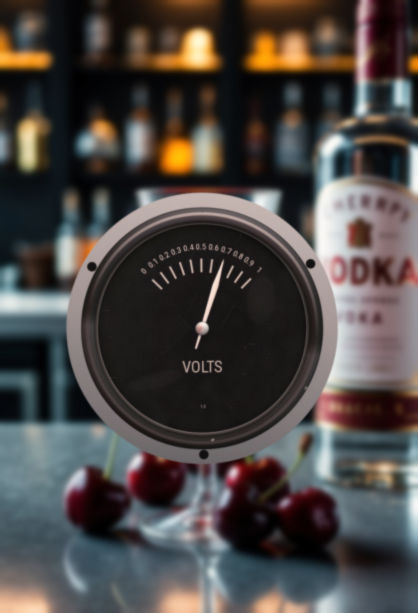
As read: **0.7** V
